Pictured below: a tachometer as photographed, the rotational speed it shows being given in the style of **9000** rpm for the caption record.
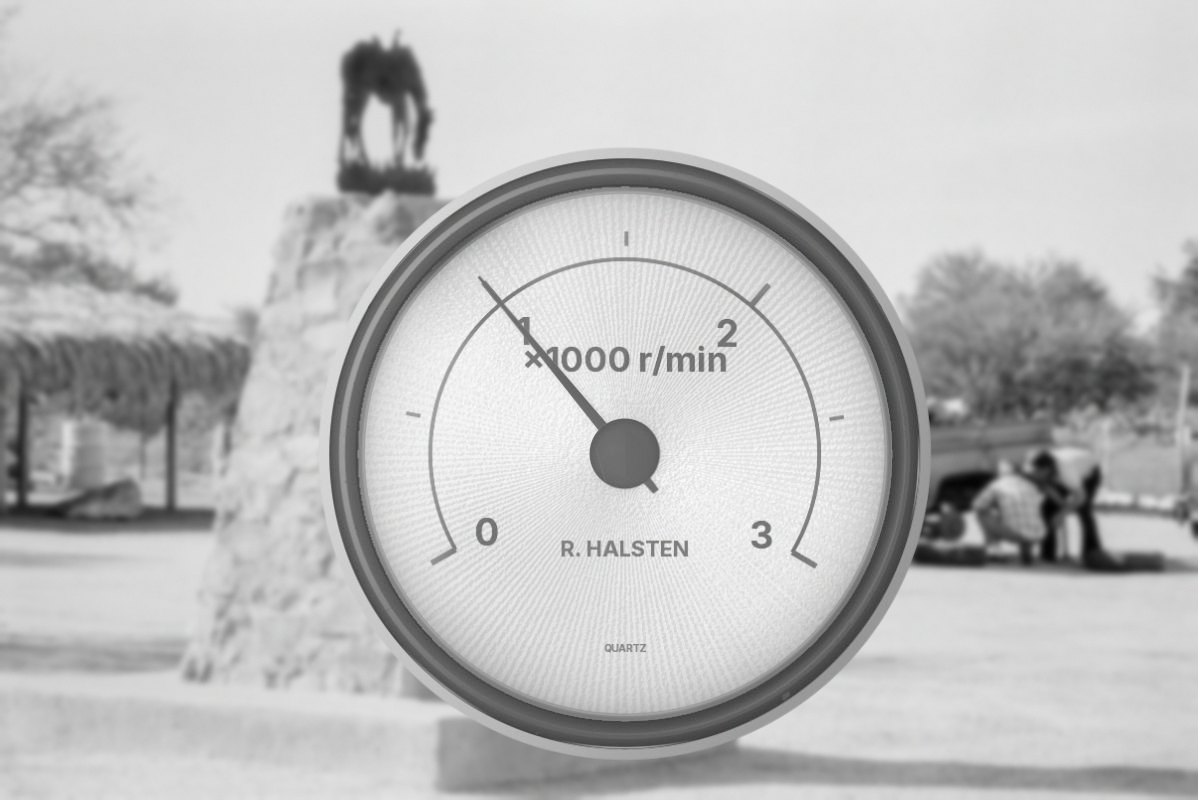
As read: **1000** rpm
